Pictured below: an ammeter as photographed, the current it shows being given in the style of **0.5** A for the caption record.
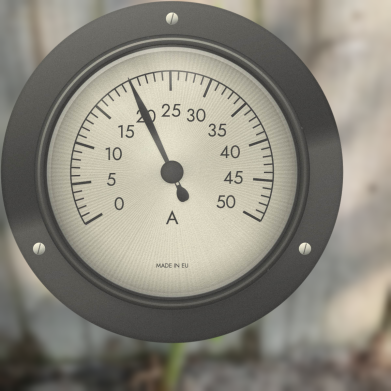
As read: **20** A
